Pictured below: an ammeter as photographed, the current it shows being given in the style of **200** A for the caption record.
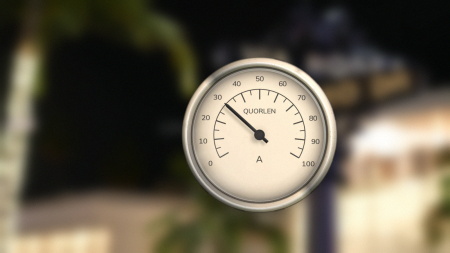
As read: **30** A
